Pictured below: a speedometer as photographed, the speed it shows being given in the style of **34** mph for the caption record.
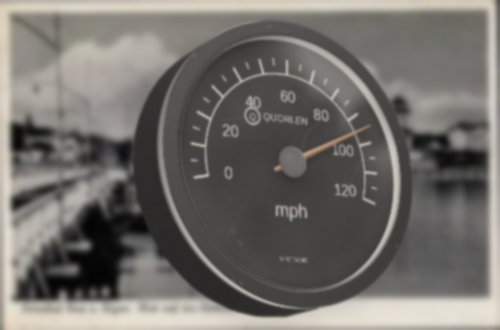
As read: **95** mph
